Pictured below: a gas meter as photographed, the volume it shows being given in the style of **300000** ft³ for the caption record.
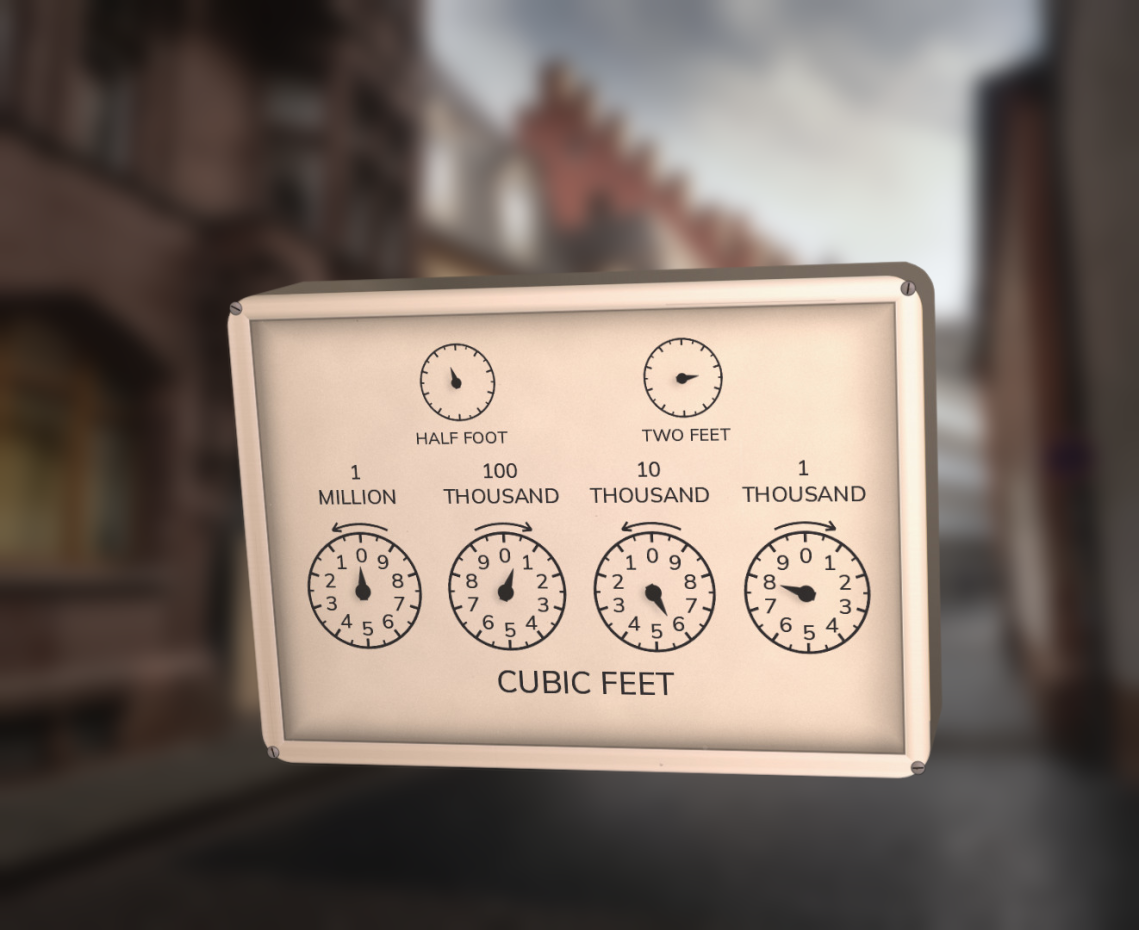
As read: **5800** ft³
